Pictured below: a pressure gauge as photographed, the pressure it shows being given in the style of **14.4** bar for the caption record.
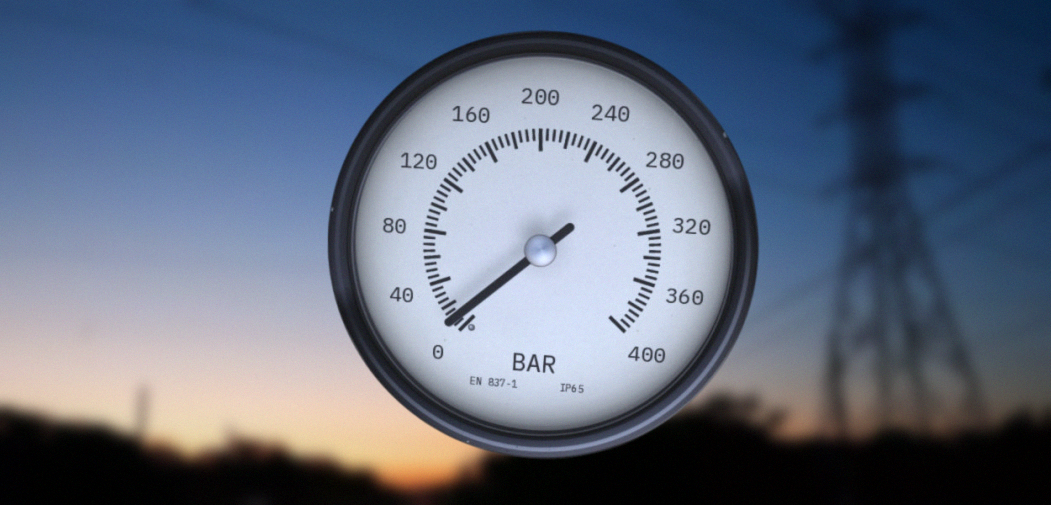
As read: **10** bar
